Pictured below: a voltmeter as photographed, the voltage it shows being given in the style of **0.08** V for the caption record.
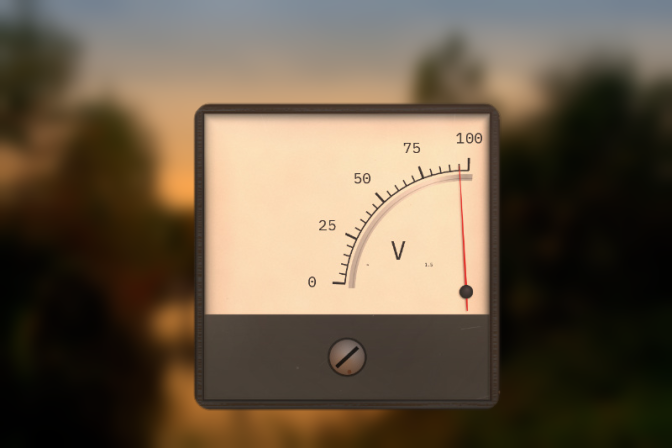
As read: **95** V
